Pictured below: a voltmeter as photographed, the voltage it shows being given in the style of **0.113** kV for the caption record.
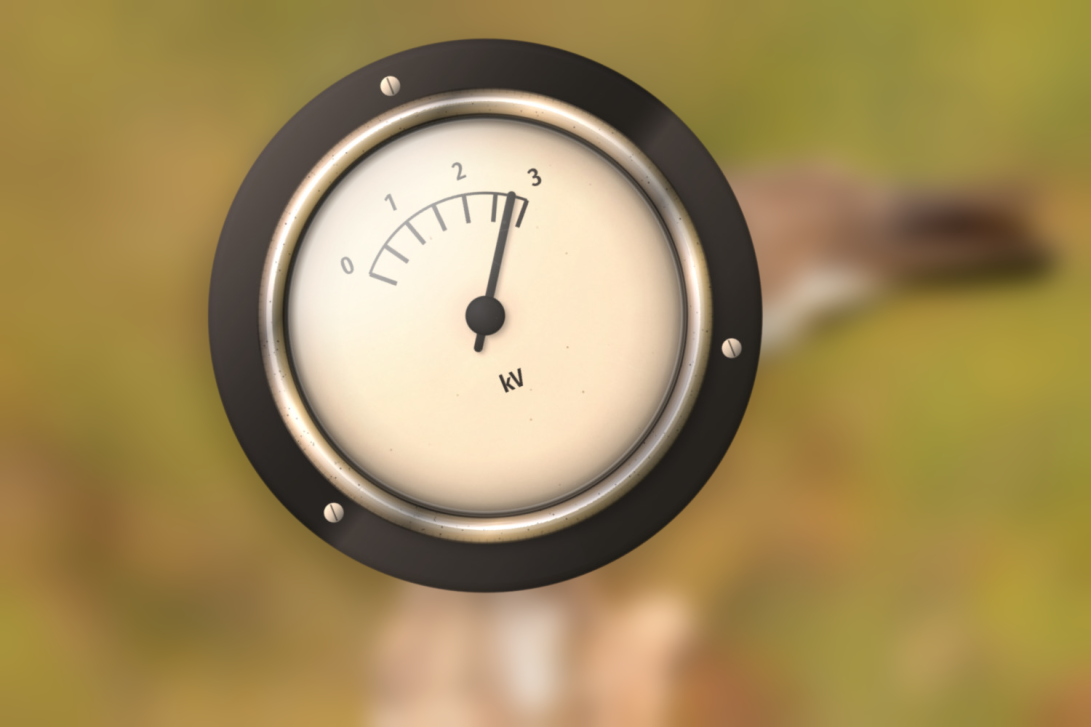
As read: **2.75** kV
